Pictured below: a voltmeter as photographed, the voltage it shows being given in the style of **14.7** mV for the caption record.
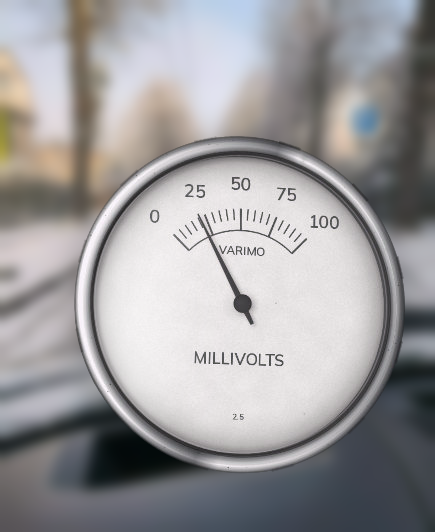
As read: **20** mV
